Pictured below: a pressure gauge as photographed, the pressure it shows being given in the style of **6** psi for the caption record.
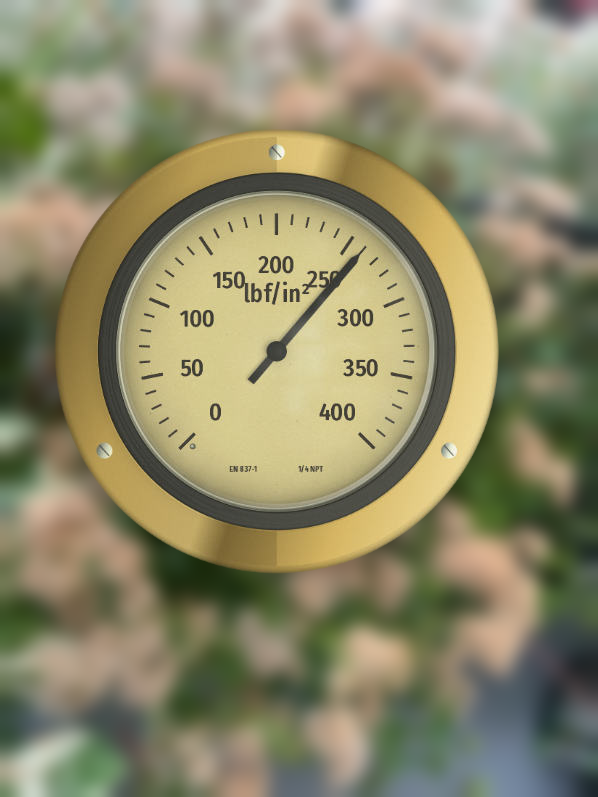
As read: **260** psi
